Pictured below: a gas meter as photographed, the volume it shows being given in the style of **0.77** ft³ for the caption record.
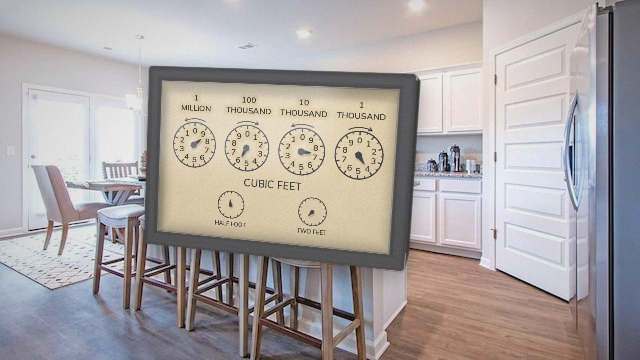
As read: **857400** ft³
